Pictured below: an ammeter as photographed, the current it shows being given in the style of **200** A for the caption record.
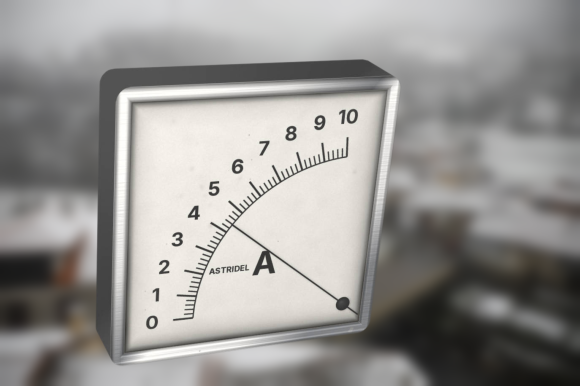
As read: **4.4** A
